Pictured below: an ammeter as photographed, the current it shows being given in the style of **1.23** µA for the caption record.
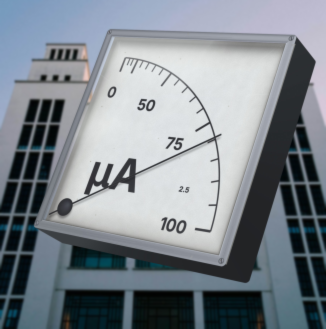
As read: **80** µA
